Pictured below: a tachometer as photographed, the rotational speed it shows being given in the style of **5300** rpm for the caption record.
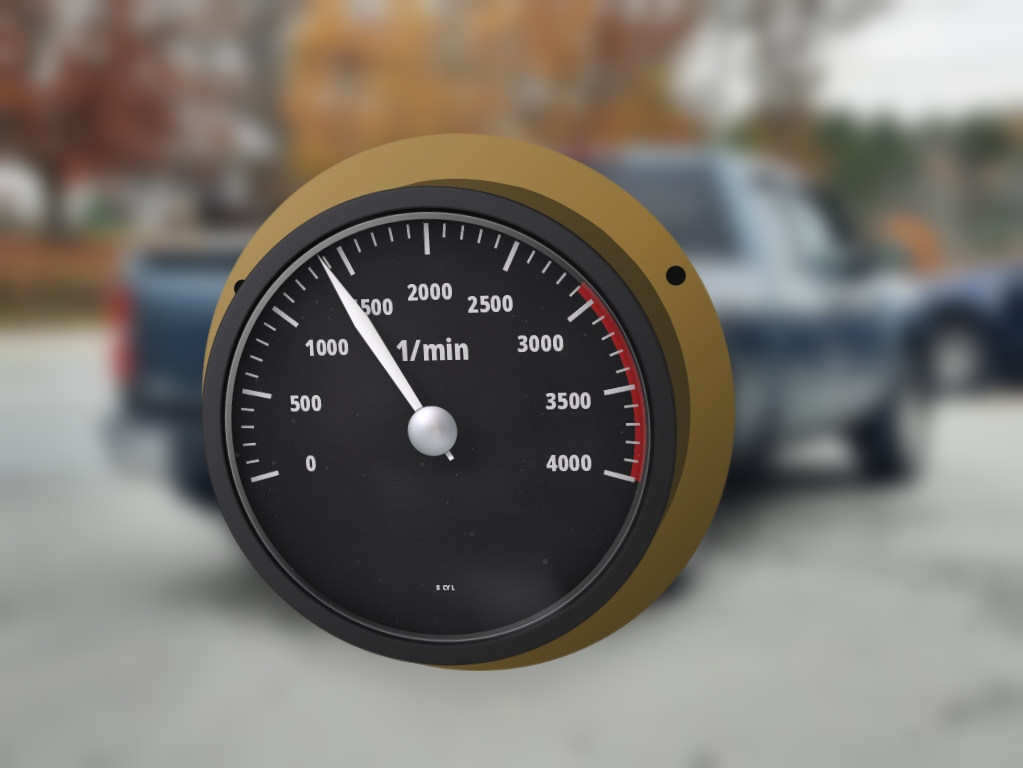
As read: **1400** rpm
